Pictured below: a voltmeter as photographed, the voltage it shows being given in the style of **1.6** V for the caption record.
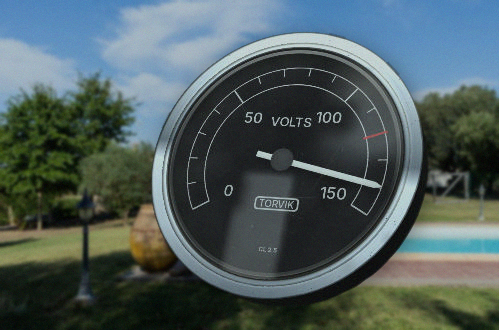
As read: **140** V
